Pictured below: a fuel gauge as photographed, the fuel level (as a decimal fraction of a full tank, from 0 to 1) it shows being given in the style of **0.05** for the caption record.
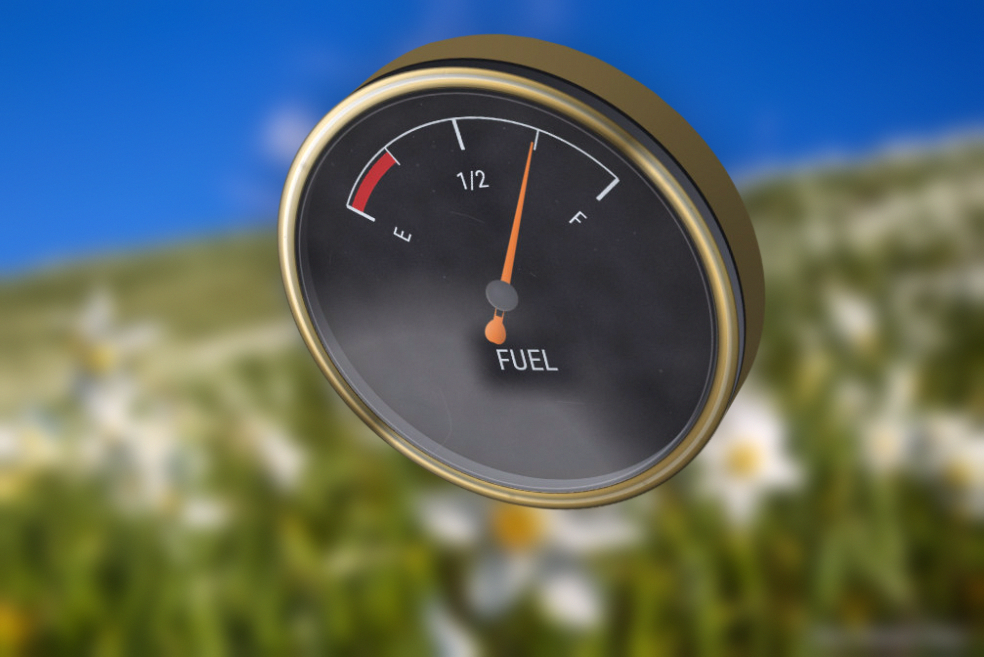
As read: **0.75**
